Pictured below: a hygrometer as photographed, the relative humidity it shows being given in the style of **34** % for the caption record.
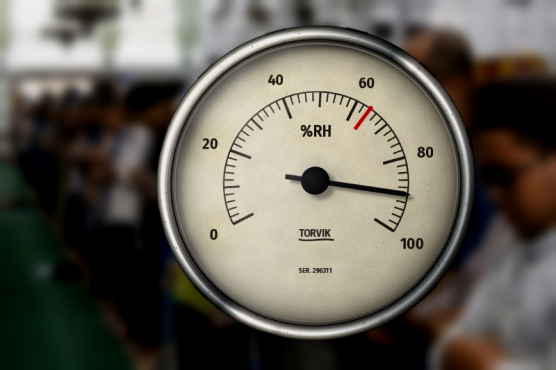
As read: **90** %
